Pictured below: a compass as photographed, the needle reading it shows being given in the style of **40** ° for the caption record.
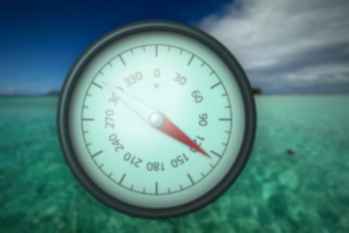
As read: **125** °
